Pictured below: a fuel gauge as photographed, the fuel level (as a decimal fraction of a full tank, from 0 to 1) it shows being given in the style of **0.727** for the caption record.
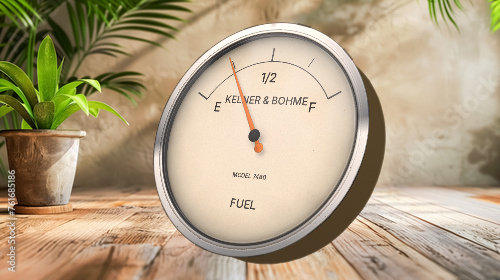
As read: **0.25**
